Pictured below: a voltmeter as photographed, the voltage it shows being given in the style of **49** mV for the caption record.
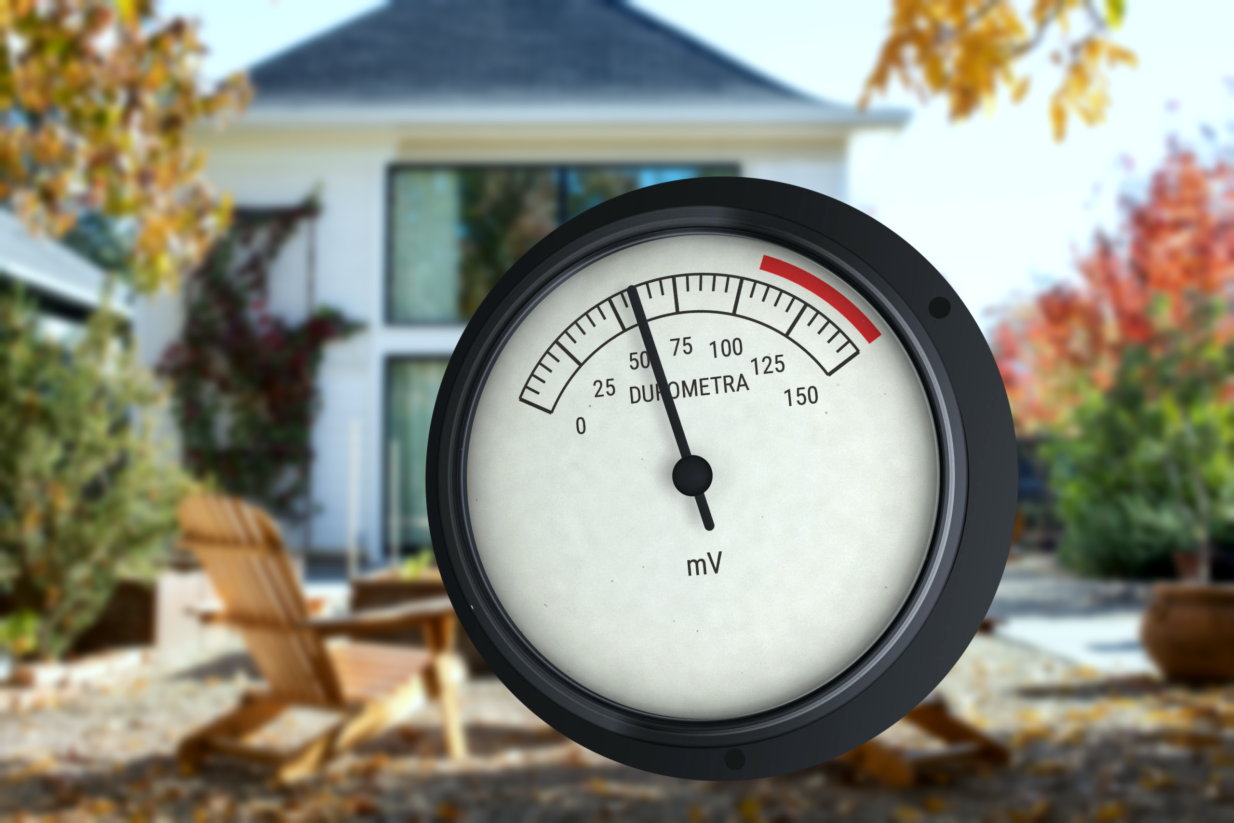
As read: **60** mV
